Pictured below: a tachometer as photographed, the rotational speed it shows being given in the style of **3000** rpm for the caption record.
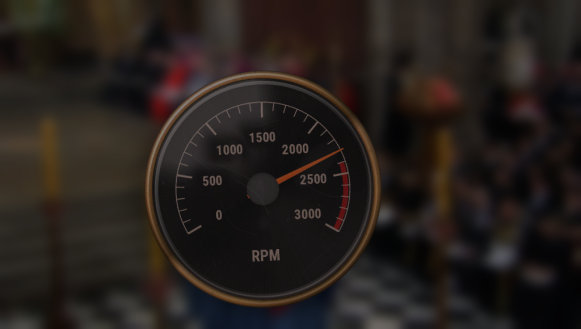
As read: **2300** rpm
